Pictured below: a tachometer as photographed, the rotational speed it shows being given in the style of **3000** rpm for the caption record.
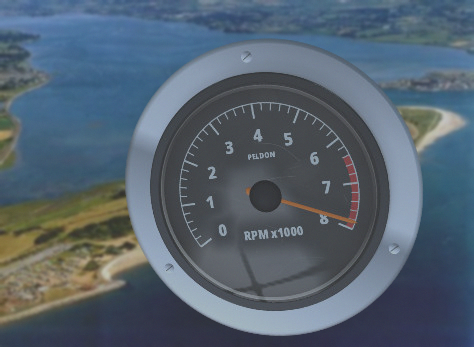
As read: **7800** rpm
